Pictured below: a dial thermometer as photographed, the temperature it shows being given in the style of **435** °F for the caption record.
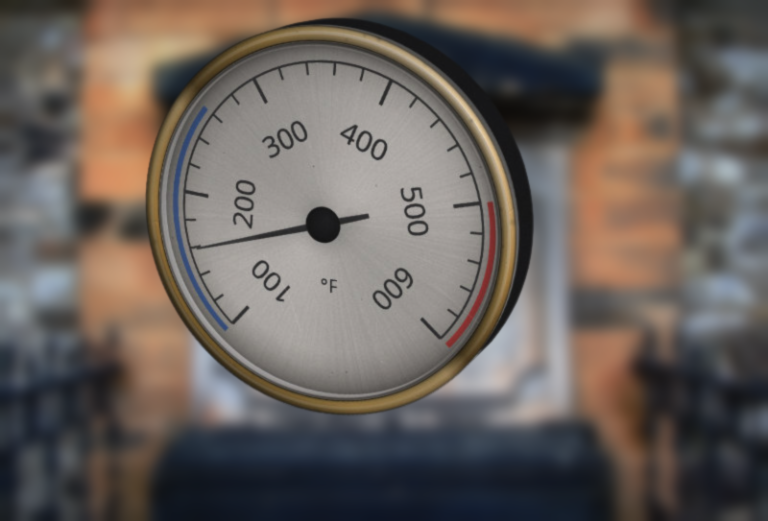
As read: **160** °F
